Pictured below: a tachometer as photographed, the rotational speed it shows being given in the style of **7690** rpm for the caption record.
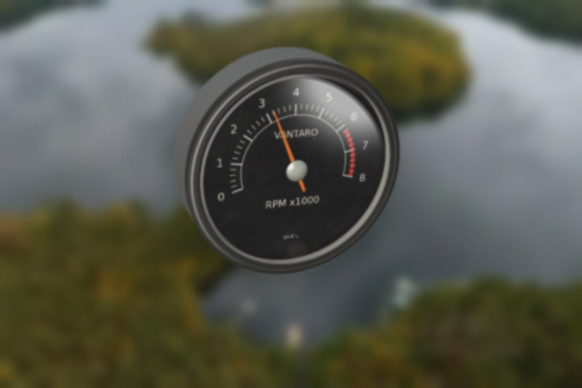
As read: **3200** rpm
